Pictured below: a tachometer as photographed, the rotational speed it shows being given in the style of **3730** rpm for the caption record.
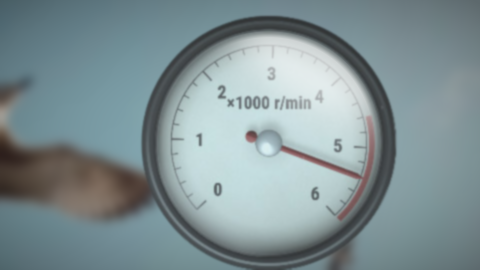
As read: **5400** rpm
